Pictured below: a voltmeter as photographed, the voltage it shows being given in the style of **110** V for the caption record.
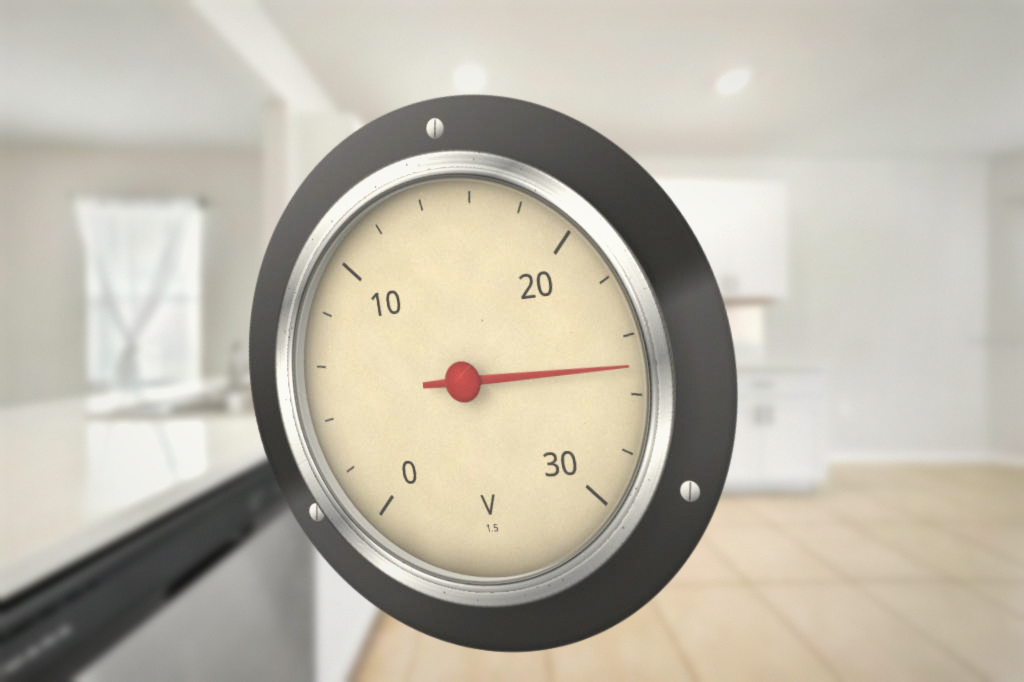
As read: **25** V
